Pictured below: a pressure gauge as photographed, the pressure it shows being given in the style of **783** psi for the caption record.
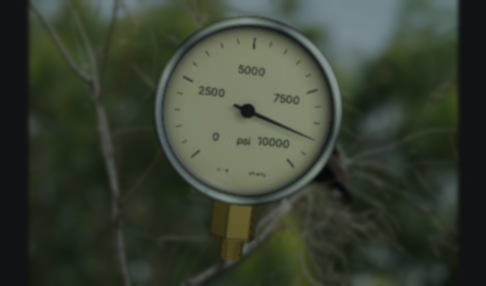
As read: **9000** psi
